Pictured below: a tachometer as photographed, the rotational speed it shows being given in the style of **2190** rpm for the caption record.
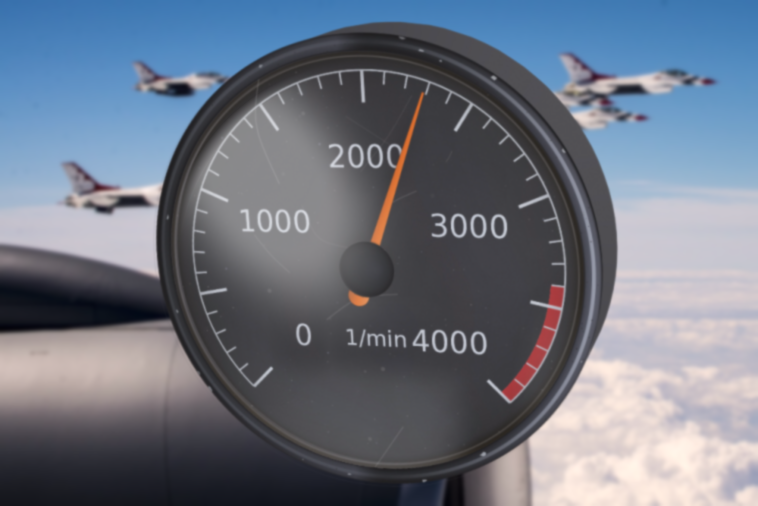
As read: **2300** rpm
